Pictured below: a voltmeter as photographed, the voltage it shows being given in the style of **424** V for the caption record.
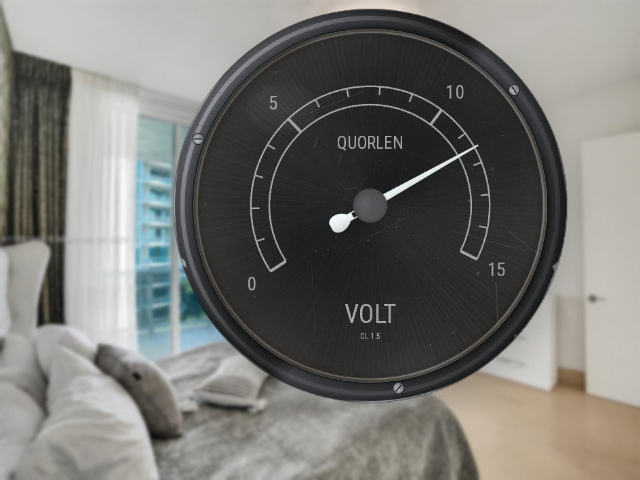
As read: **11.5** V
